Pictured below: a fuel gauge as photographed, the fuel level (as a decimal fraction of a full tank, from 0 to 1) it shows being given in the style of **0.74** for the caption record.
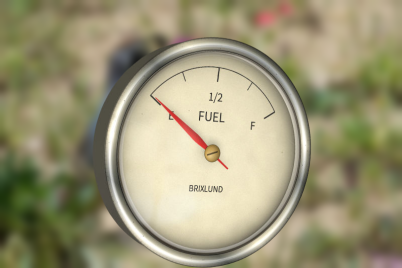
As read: **0**
